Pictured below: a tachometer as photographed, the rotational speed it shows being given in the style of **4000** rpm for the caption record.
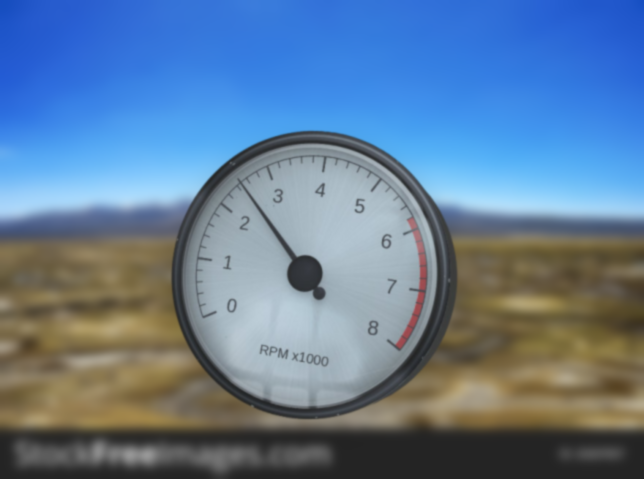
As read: **2500** rpm
